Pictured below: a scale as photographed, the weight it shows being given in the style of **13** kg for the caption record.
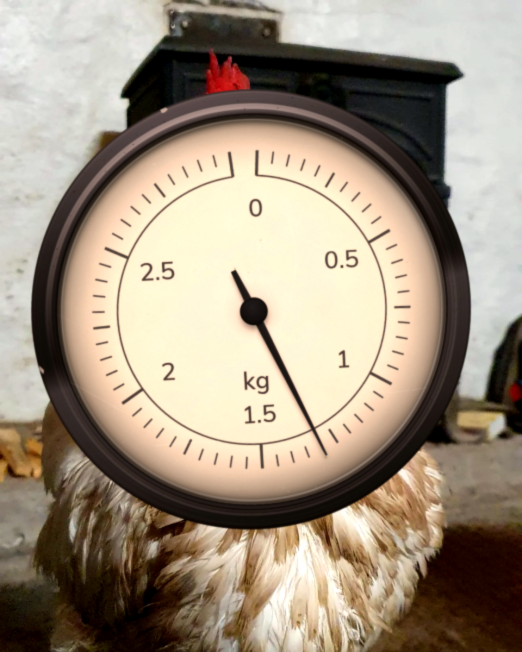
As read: **1.3** kg
